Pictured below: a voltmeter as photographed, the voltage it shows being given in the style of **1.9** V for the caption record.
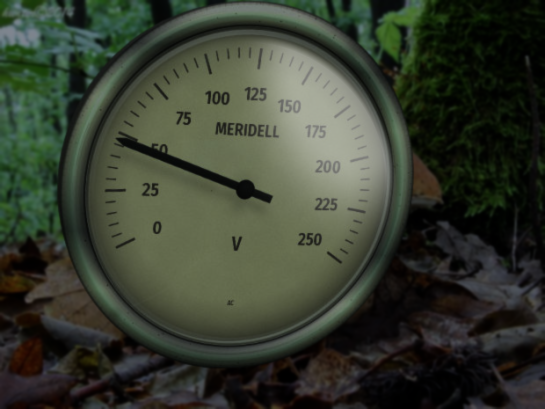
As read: **47.5** V
